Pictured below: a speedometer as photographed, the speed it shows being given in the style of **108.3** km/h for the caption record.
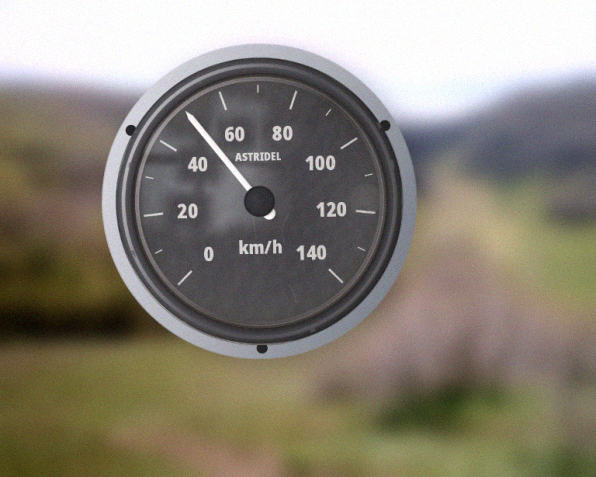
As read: **50** km/h
